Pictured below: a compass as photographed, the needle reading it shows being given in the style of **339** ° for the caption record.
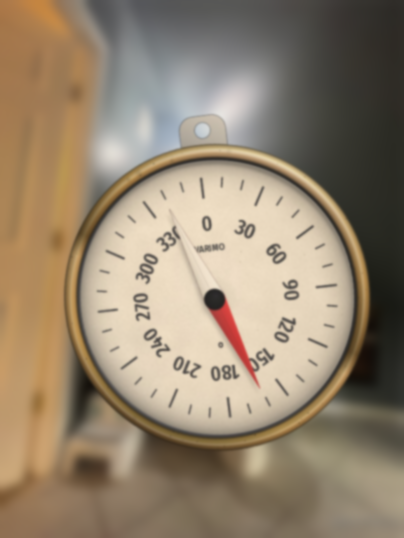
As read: **160** °
